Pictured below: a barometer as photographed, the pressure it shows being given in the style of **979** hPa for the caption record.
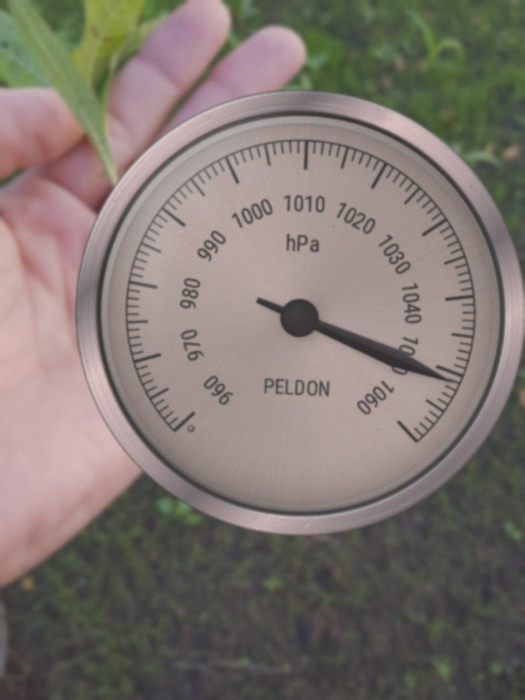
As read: **1051** hPa
